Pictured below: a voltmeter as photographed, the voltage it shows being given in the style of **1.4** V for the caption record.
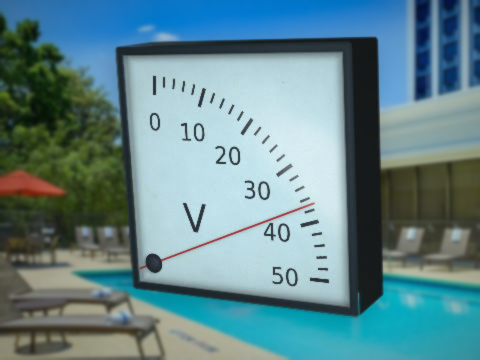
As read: **37** V
